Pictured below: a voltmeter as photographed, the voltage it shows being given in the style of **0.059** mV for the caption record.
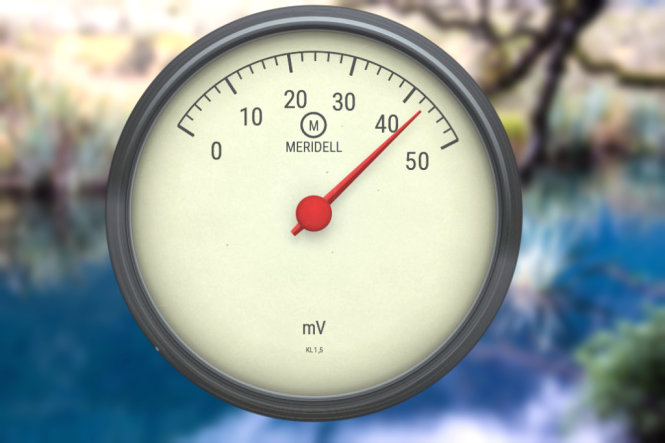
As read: **43** mV
